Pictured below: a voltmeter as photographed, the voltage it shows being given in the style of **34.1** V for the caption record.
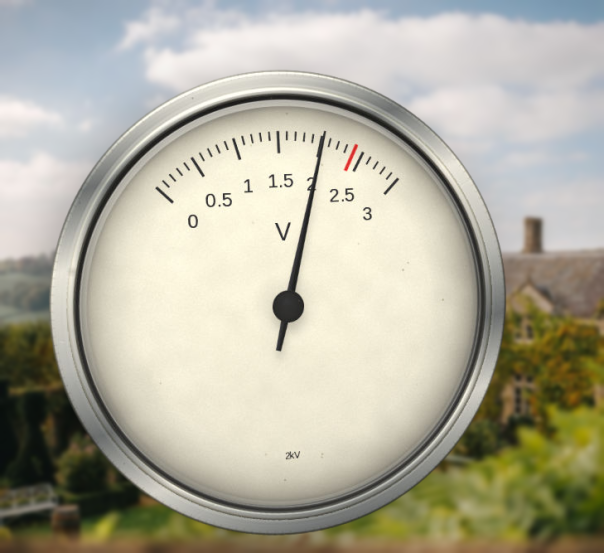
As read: **2** V
